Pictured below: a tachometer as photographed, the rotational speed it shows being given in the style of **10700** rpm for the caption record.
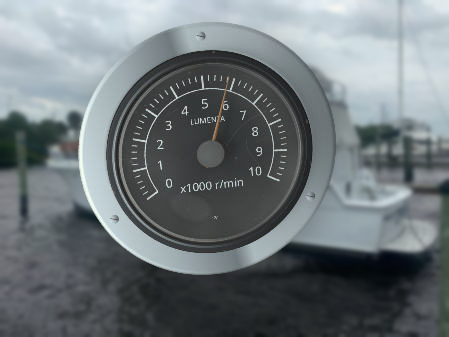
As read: **5800** rpm
